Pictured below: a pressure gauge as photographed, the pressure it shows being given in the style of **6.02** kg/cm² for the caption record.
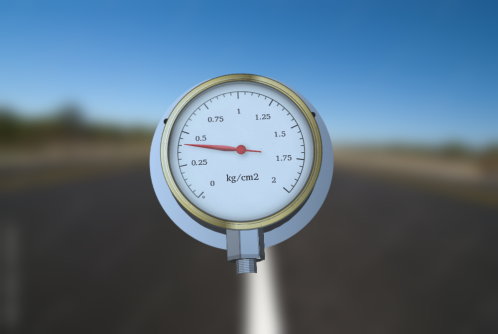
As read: **0.4** kg/cm²
